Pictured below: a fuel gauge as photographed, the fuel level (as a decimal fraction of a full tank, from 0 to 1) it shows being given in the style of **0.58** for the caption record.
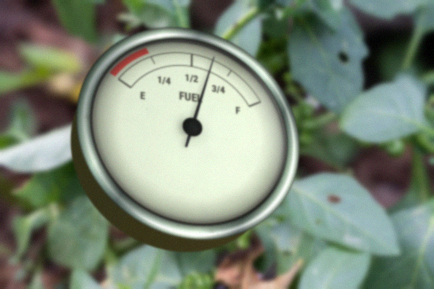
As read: **0.625**
